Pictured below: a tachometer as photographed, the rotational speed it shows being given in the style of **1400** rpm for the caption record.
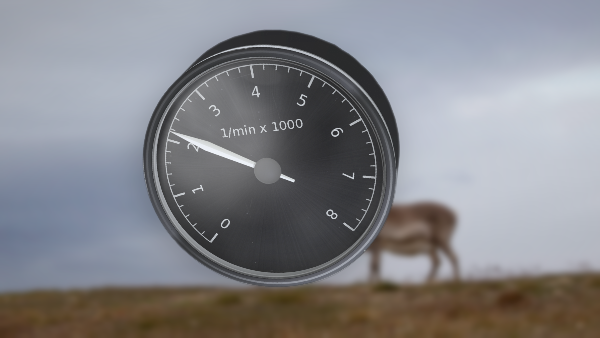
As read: **2200** rpm
